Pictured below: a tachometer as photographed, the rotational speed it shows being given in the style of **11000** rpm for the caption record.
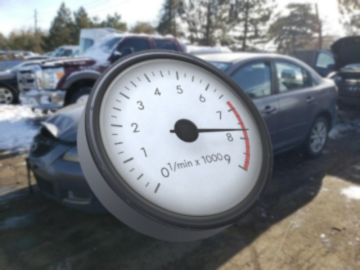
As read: **7750** rpm
